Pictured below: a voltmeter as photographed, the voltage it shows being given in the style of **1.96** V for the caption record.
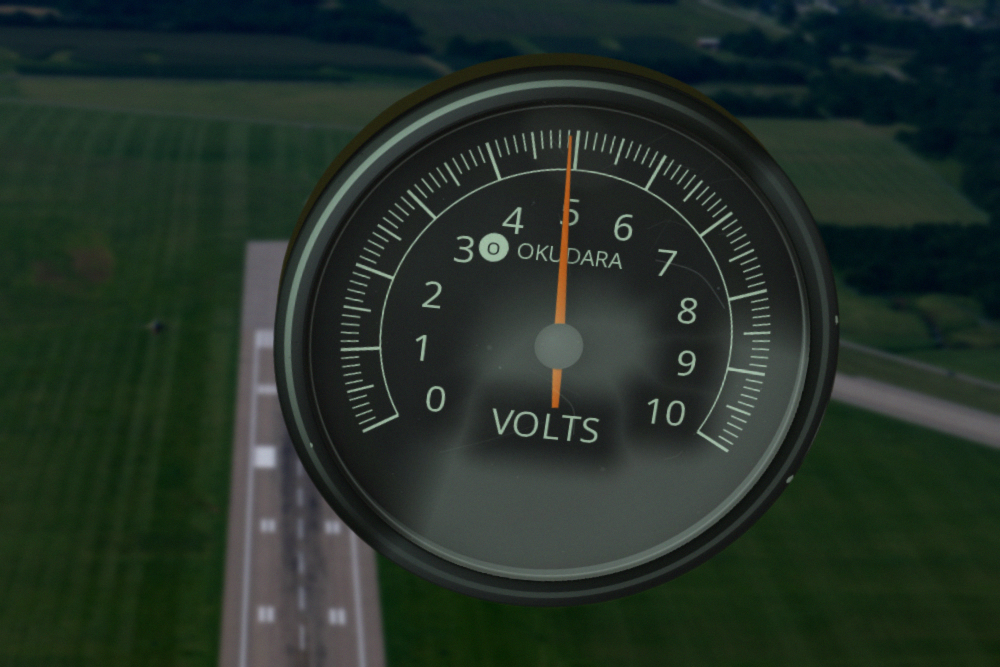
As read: **4.9** V
